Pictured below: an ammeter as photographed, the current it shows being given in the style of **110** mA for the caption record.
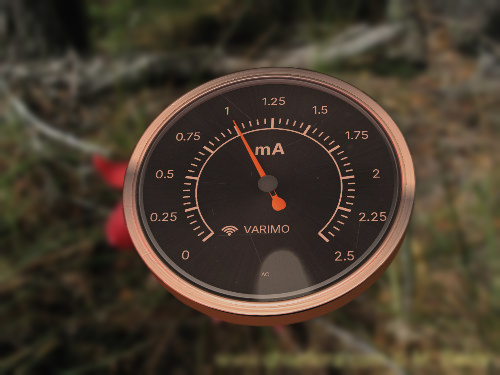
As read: **1** mA
